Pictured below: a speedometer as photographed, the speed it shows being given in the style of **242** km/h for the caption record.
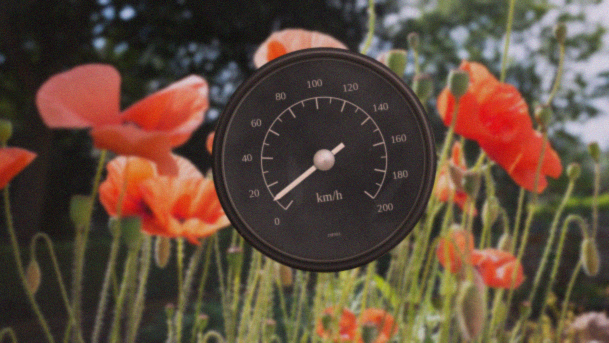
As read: **10** km/h
